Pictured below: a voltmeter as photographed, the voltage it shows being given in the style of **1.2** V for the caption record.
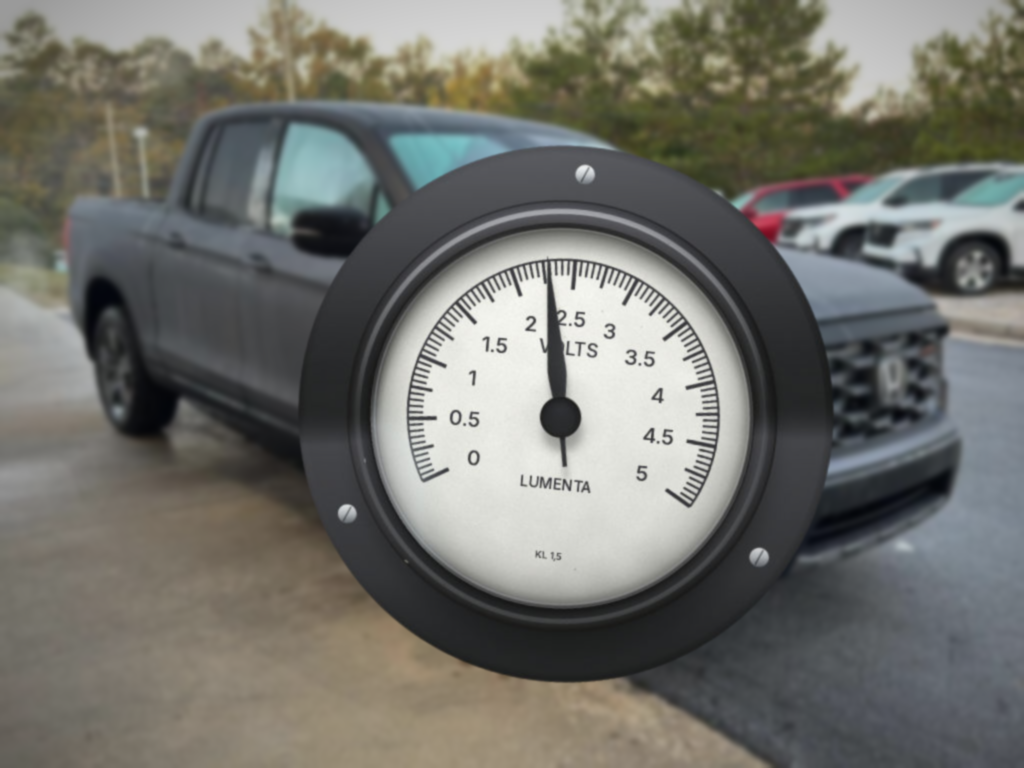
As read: **2.3** V
